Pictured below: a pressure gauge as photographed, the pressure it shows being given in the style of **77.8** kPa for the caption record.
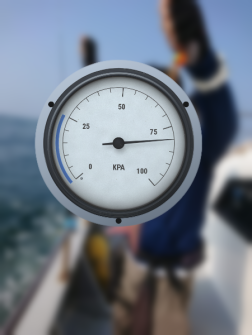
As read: **80** kPa
